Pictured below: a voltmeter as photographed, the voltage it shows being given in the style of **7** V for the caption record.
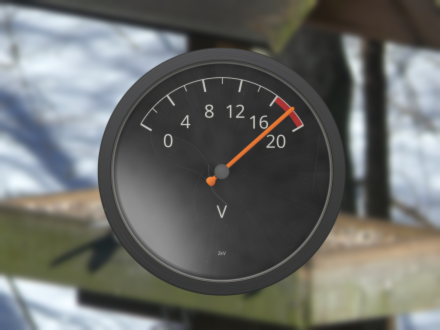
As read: **18** V
